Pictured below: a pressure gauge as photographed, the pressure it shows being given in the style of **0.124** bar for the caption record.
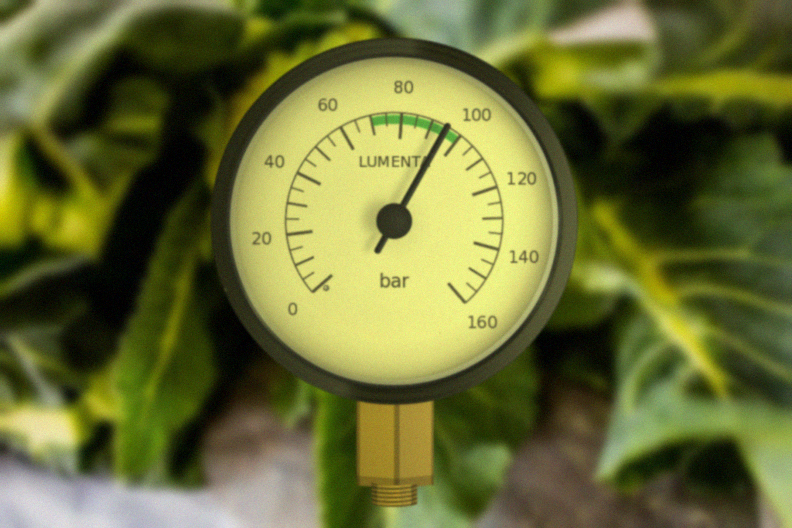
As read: **95** bar
